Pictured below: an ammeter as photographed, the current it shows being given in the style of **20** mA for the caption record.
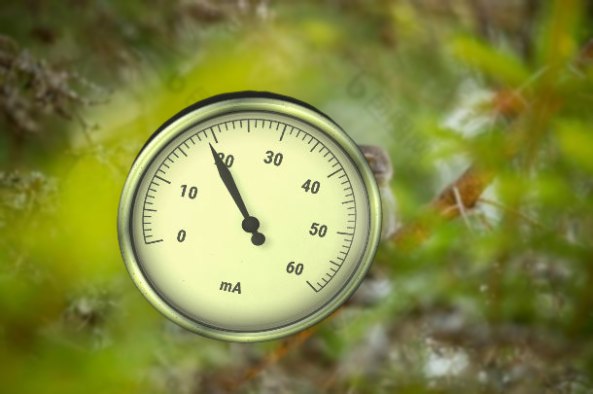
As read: **19** mA
